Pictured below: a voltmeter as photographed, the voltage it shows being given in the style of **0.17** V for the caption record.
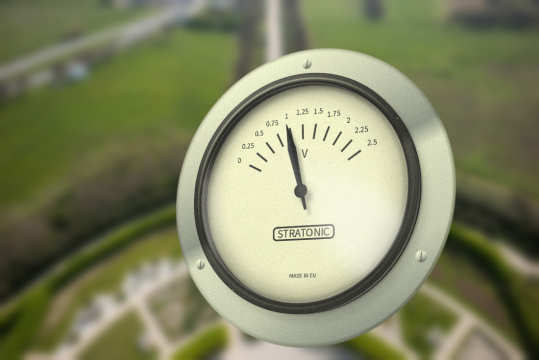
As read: **1** V
